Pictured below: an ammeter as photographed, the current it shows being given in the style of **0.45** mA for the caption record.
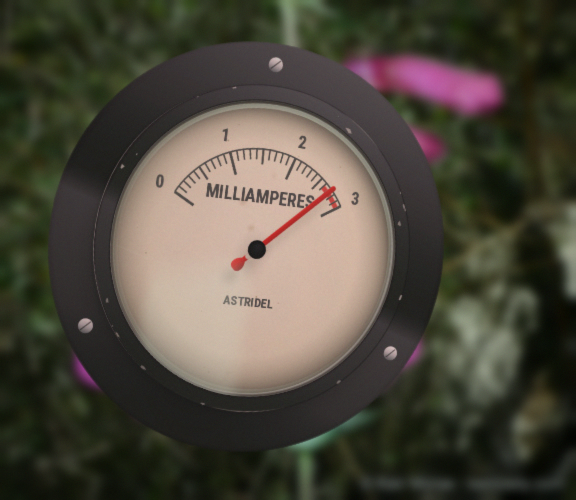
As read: **2.7** mA
